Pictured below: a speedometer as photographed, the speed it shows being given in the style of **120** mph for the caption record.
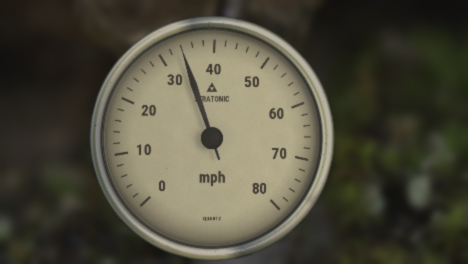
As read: **34** mph
